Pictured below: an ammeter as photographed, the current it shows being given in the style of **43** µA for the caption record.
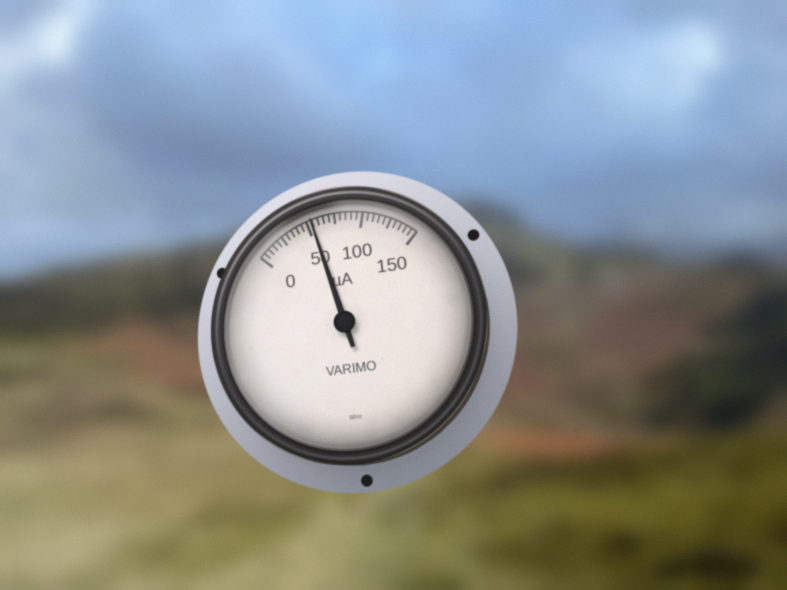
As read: **55** µA
